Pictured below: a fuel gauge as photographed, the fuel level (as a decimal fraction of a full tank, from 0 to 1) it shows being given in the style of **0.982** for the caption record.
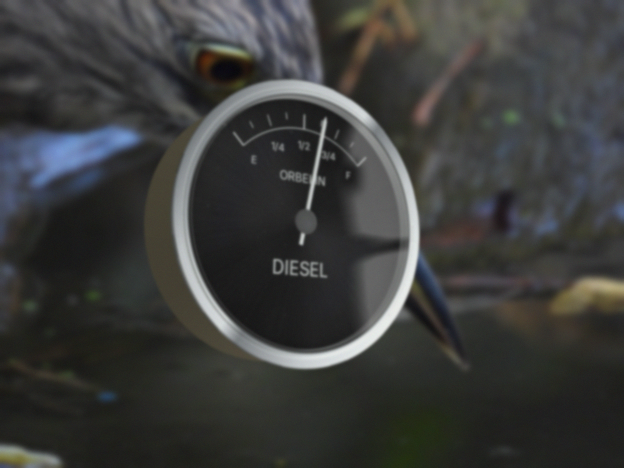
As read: **0.625**
